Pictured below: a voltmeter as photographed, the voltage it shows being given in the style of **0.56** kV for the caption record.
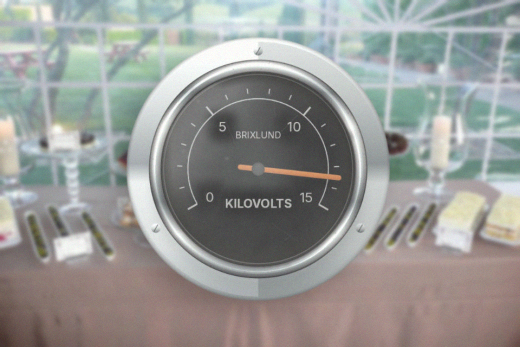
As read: **13.5** kV
